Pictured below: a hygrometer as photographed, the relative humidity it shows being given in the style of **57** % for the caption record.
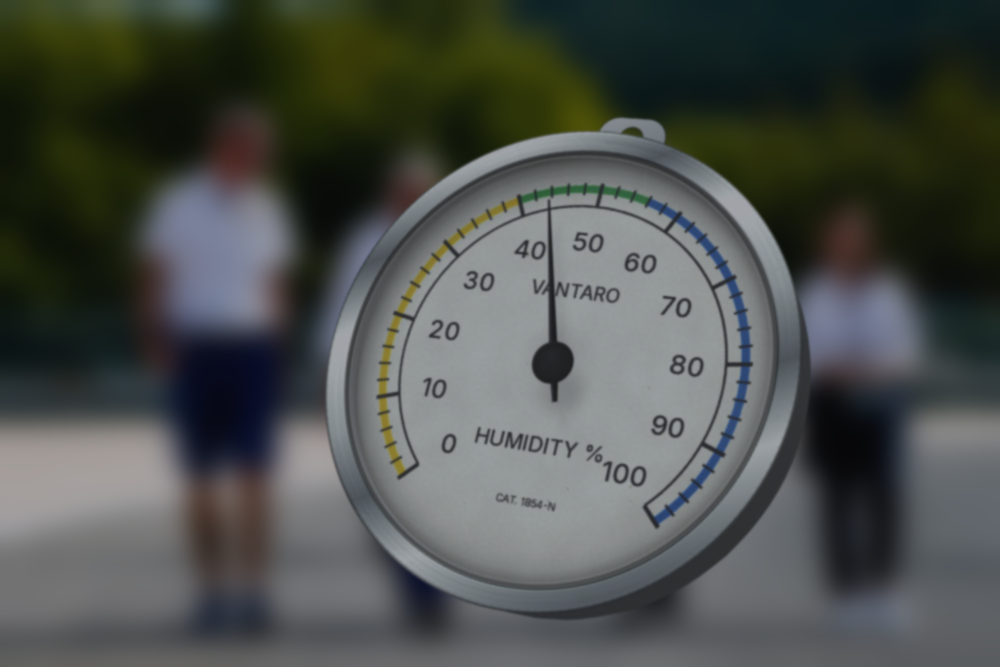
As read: **44** %
